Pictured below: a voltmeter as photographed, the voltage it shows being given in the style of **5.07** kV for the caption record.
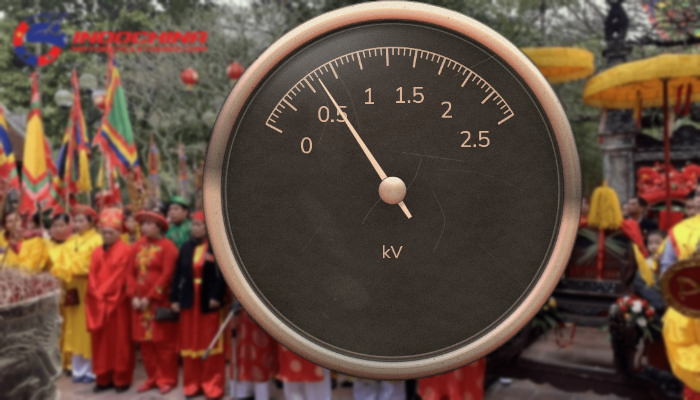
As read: **0.6** kV
